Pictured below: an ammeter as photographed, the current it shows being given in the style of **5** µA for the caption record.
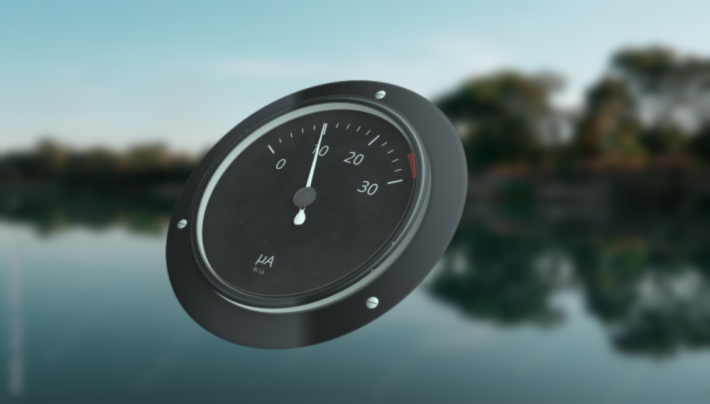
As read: **10** µA
